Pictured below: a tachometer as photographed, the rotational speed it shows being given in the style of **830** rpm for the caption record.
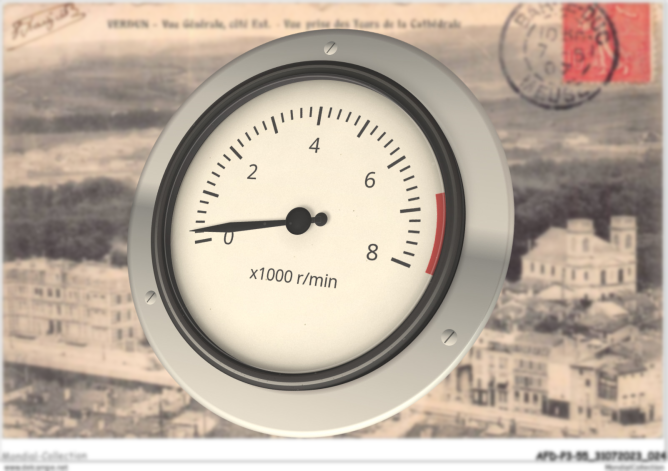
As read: **200** rpm
